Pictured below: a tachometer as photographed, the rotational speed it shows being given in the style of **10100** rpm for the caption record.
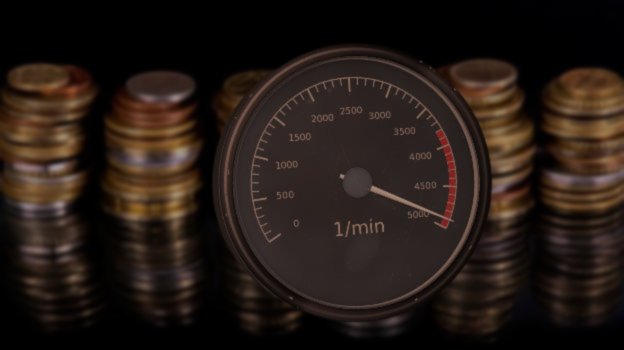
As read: **4900** rpm
